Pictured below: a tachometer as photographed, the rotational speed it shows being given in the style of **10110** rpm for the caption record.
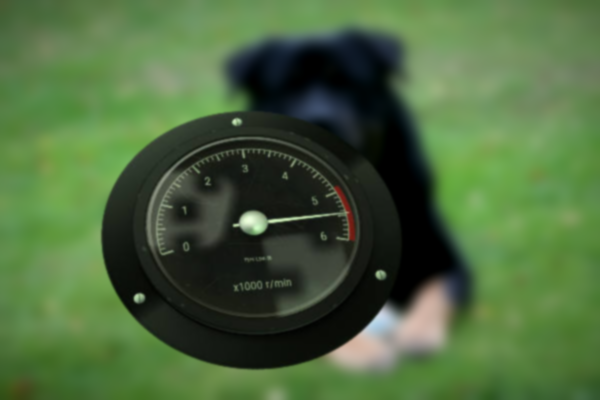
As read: **5500** rpm
